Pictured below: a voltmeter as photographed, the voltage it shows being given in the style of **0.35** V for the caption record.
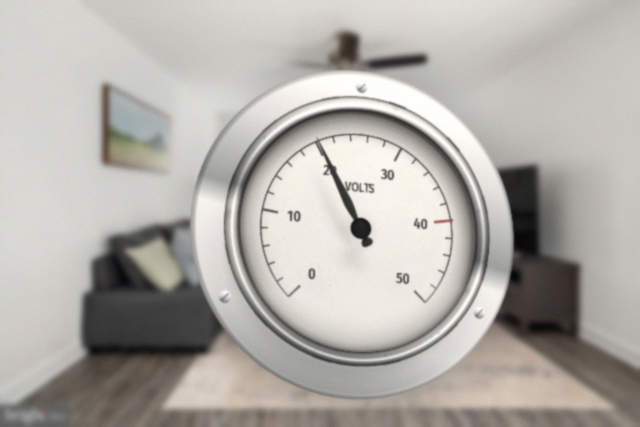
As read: **20** V
